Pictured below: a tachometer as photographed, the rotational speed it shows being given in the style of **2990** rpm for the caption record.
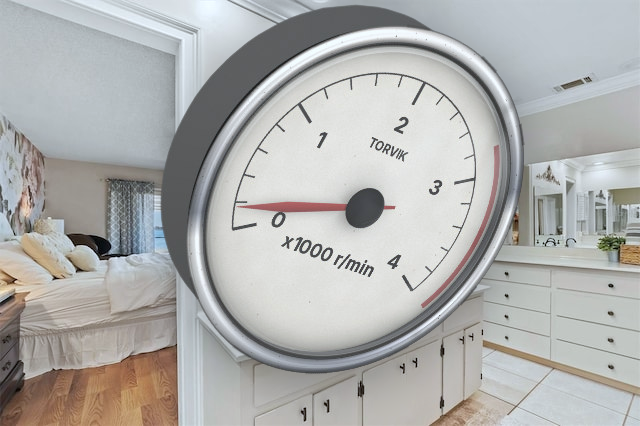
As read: **200** rpm
